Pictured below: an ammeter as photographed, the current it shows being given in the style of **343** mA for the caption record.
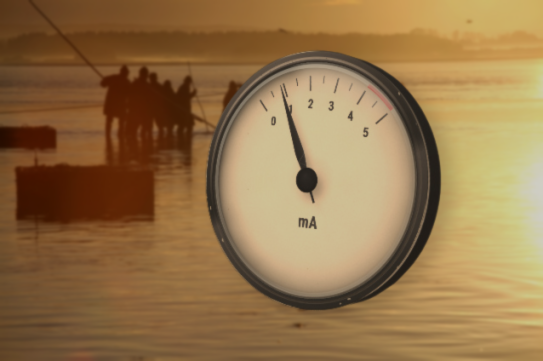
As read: **1** mA
